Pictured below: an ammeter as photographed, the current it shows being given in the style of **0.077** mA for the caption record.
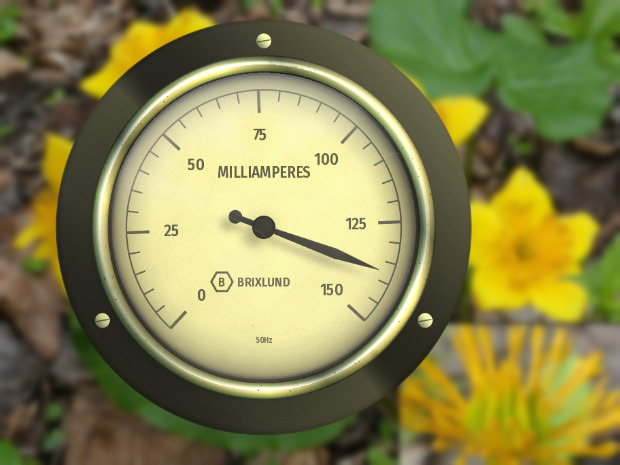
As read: **137.5** mA
